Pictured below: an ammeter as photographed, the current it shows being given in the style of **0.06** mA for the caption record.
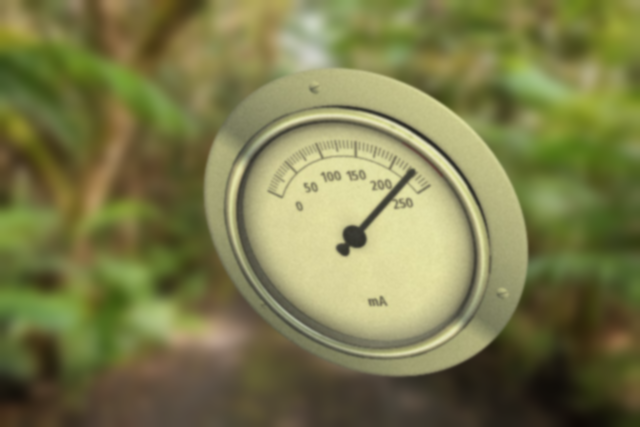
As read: **225** mA
